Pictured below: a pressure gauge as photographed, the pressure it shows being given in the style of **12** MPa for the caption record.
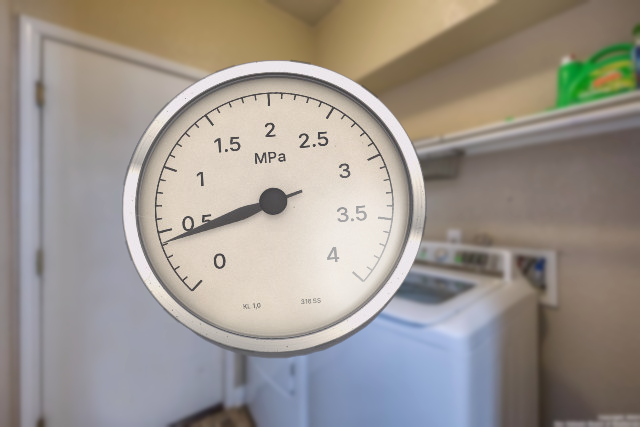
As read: **0.4** MPa
